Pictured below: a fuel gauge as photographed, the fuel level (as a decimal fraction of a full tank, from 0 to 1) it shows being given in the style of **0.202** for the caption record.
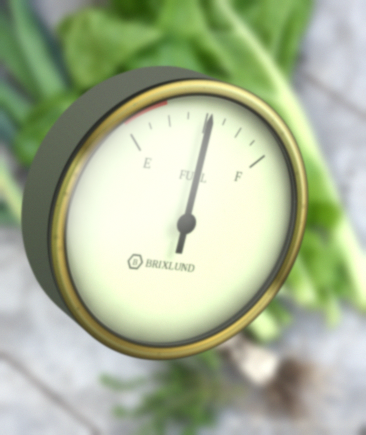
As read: **0.5**
